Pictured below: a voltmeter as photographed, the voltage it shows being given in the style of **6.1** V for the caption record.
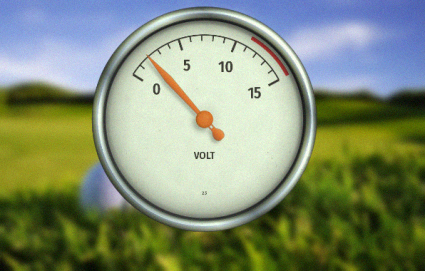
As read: **2** V
